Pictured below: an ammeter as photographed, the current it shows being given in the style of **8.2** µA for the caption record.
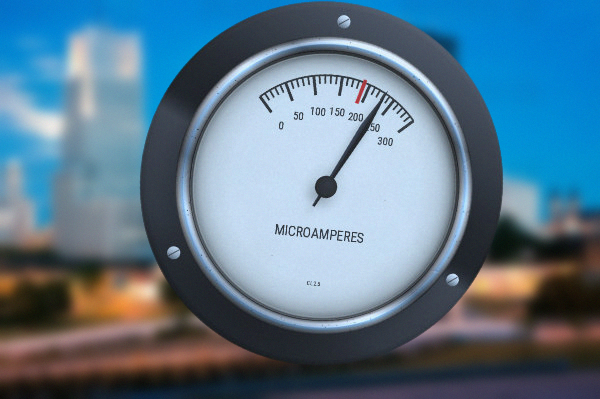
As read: **230** µA
